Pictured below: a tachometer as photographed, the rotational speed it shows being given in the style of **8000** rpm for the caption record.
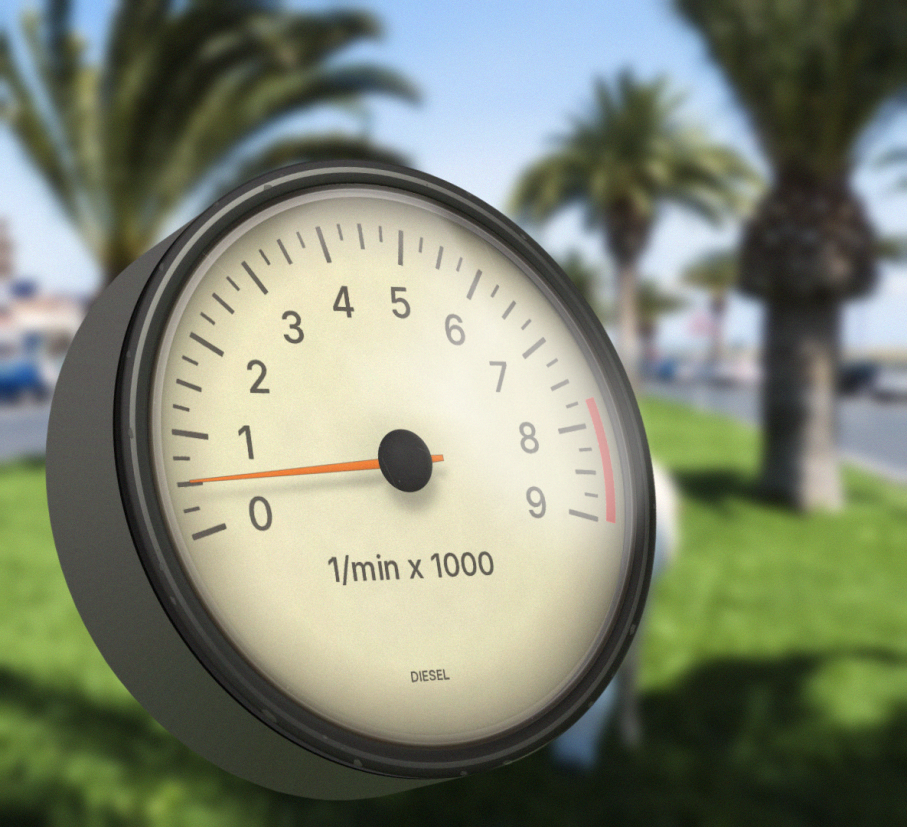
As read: **500** rpm
